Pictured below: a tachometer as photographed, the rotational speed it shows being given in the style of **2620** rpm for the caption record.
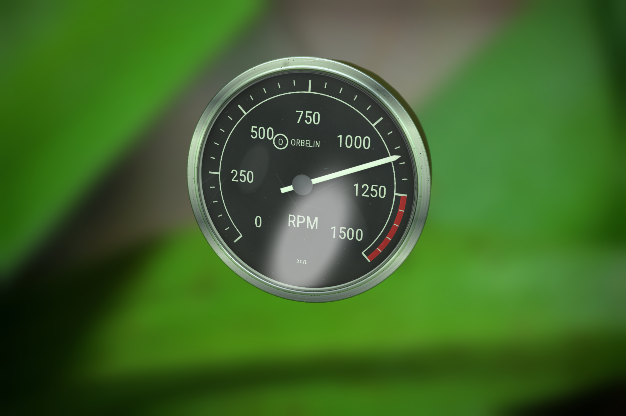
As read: **1125** rpm
